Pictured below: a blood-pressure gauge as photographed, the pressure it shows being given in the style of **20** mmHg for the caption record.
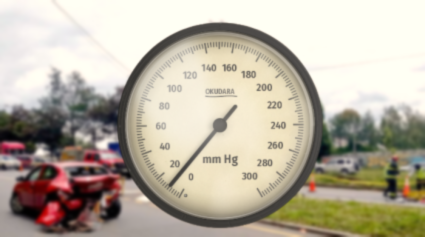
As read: **10** mmHg
